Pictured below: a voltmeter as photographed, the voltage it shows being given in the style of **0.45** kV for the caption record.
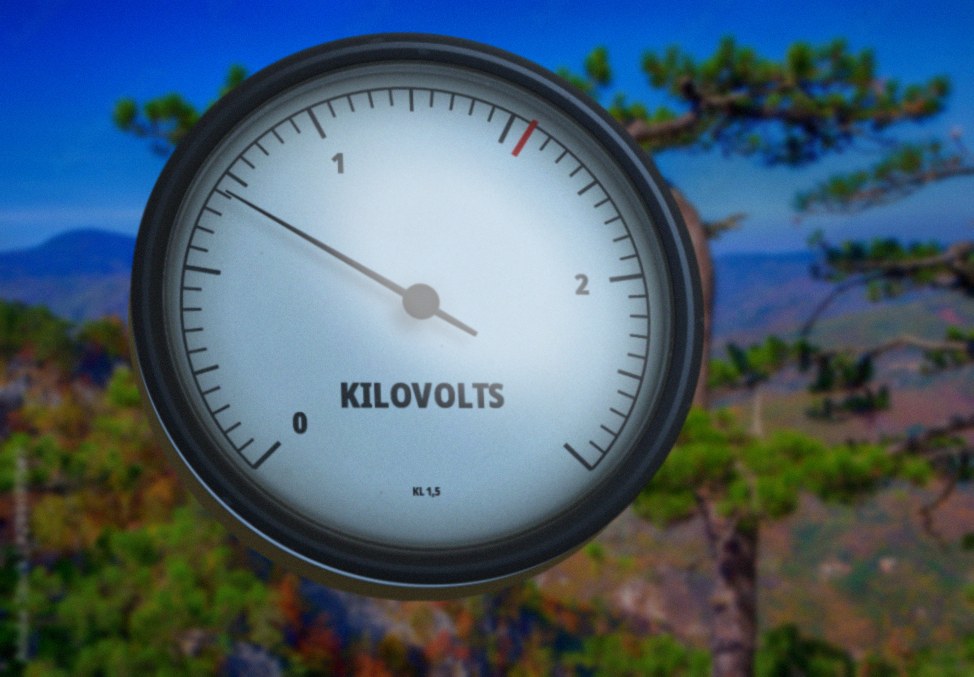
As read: **0.7** kV
